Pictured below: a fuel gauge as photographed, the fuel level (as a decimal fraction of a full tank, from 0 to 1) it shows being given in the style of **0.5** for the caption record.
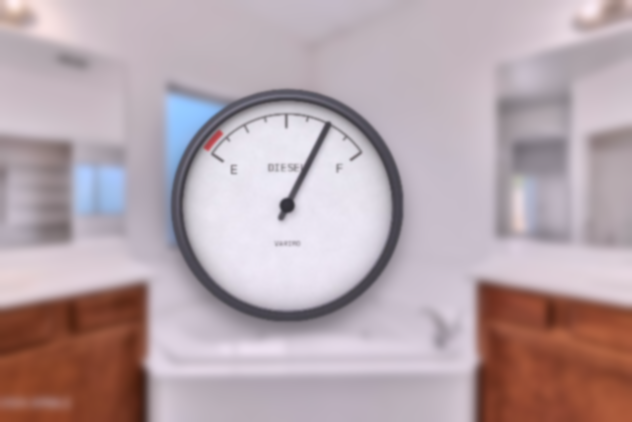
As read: **0.75**
